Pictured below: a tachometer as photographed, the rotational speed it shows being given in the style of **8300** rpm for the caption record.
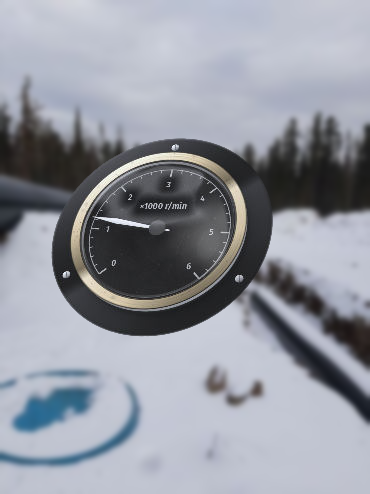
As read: **1200** rpm
